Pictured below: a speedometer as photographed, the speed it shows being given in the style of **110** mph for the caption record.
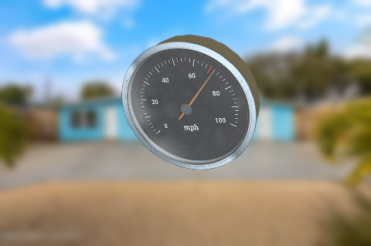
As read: **70** mph
